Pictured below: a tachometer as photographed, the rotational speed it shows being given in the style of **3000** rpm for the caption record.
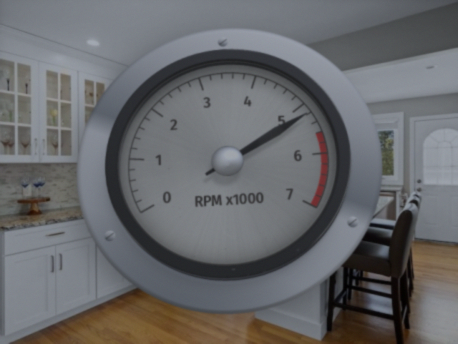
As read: **5200** rpm
